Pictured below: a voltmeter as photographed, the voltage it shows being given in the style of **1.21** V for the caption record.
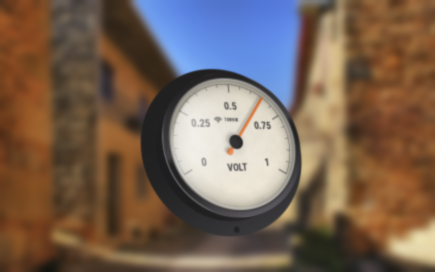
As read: **0.65** V
